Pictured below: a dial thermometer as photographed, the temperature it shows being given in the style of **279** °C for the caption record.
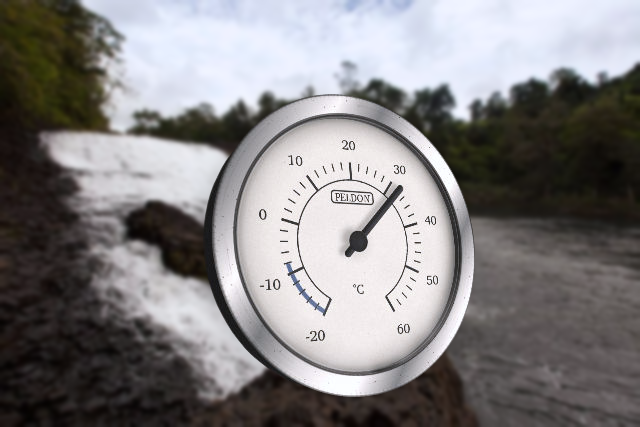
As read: **32** °C
